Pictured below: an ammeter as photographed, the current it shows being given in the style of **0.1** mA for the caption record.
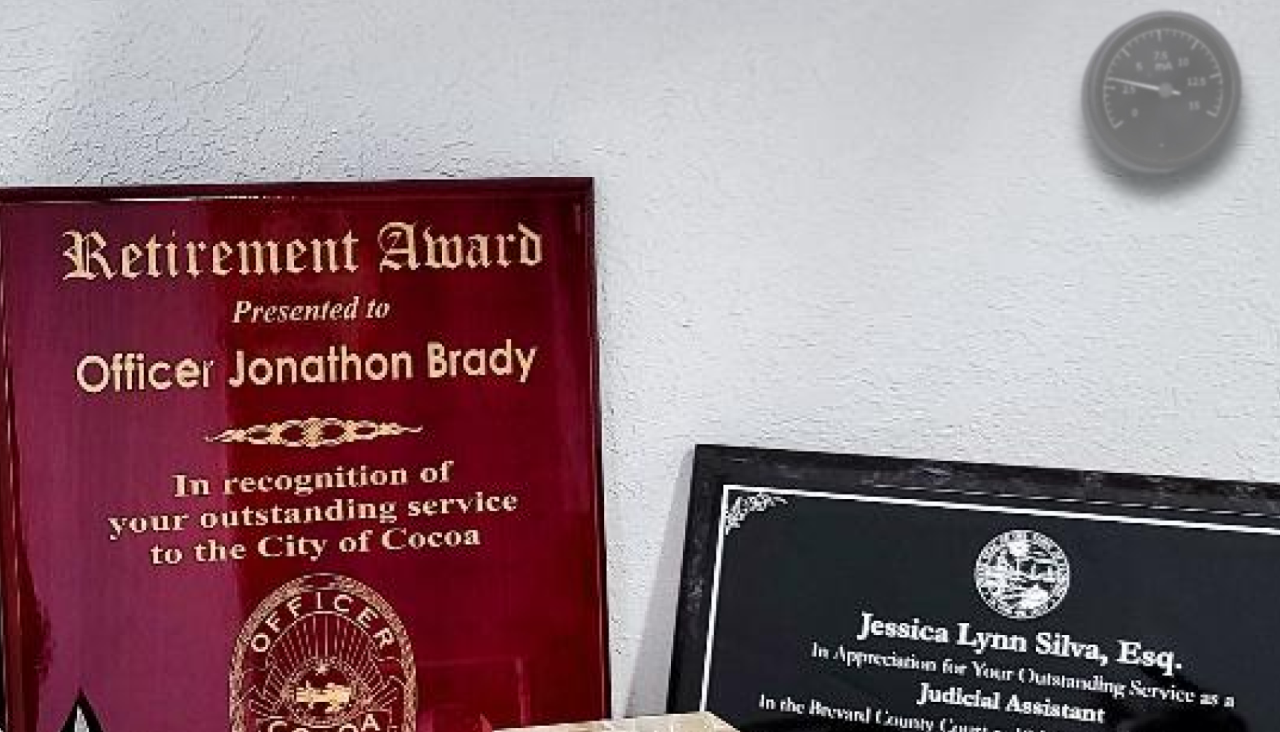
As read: **3** mA
